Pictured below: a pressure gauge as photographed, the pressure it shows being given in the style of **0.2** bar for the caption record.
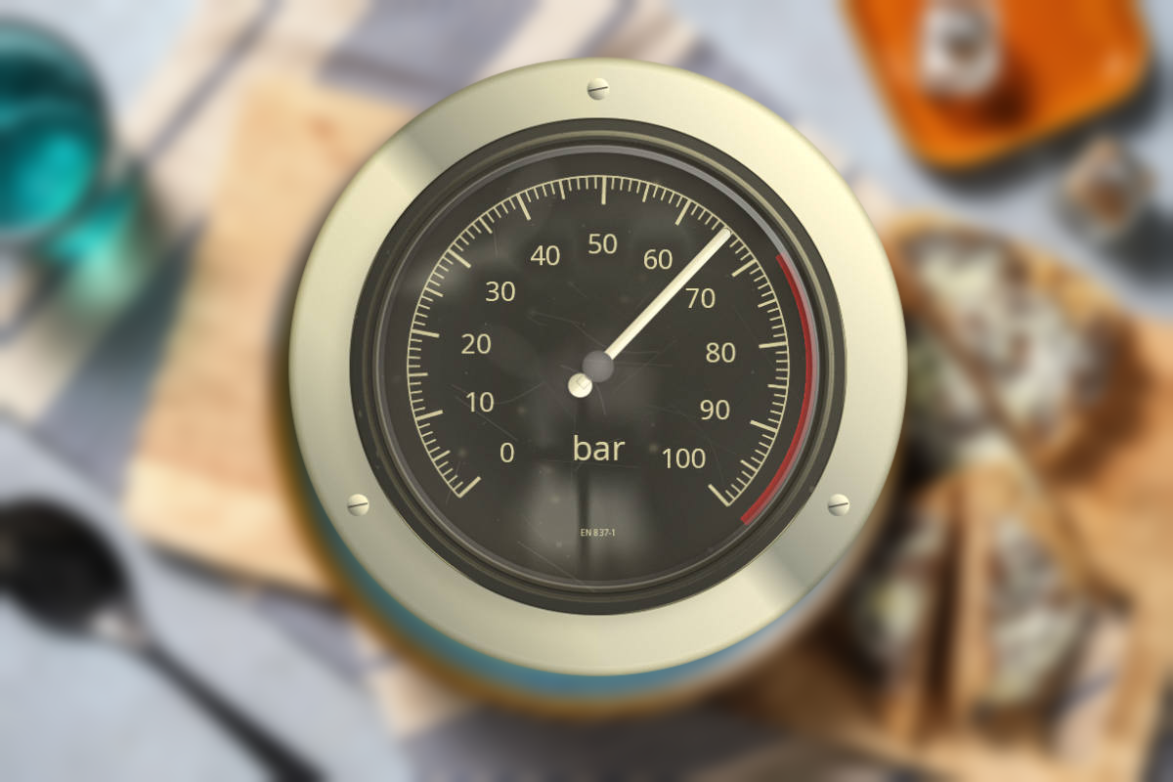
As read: **65.5** bar
